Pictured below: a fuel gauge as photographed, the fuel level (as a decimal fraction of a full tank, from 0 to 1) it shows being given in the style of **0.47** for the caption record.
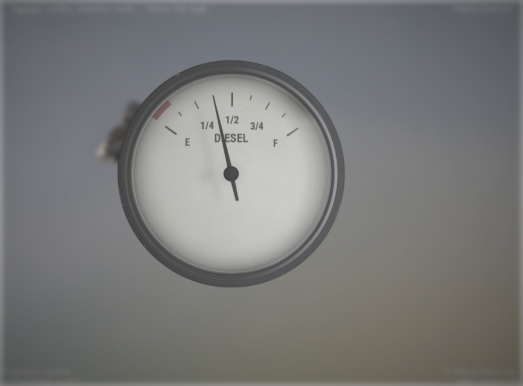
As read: **0.375**
